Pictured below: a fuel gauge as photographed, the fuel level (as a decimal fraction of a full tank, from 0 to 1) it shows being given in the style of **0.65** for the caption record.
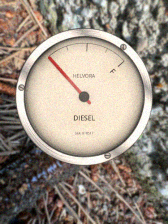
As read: **0**
